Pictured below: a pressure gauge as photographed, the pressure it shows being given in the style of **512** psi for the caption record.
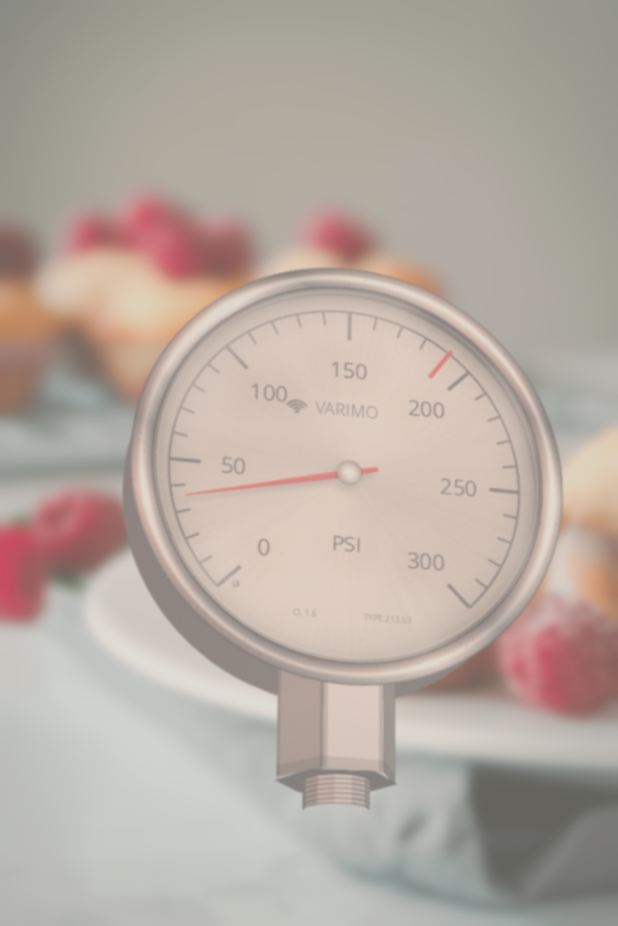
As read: **35** psi
